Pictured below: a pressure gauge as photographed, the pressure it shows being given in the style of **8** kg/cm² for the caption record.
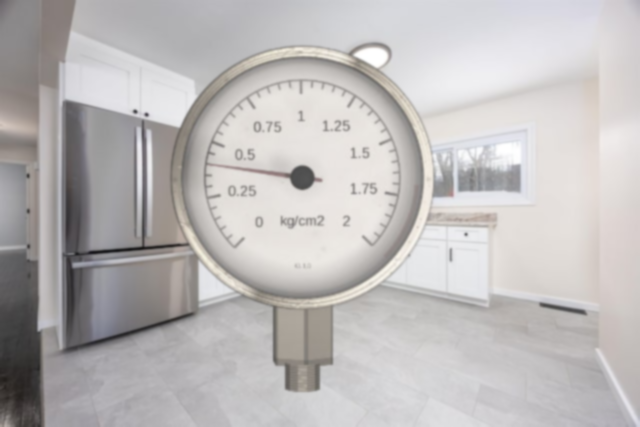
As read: **0.4** kg/cm²
